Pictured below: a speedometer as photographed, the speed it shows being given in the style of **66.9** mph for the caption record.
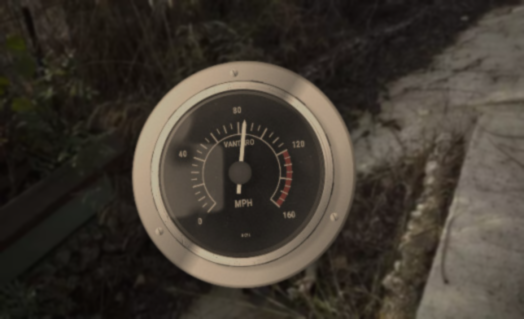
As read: **85** mph
